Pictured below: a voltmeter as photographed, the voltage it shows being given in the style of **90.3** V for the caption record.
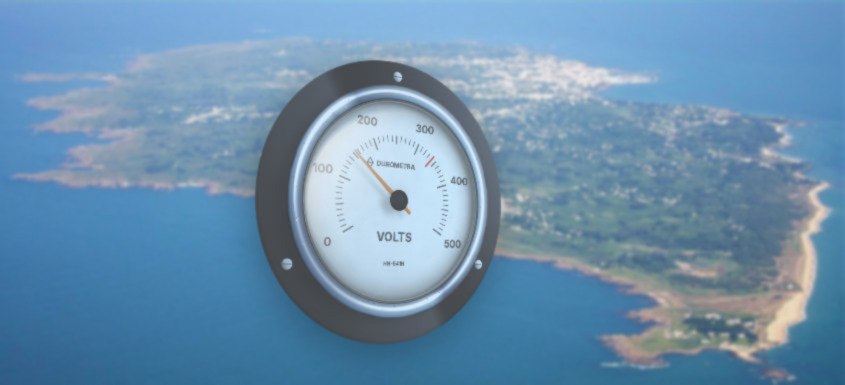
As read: **150** V
